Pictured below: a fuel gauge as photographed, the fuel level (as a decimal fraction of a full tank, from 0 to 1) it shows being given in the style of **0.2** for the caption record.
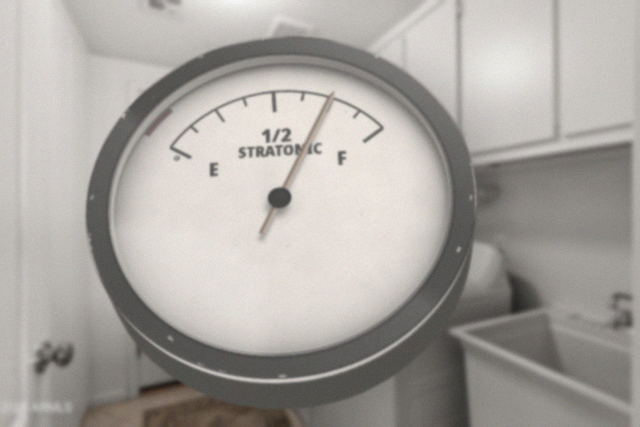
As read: **0.75**
